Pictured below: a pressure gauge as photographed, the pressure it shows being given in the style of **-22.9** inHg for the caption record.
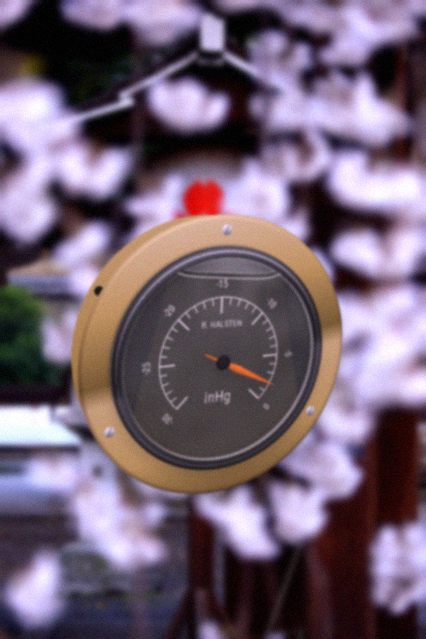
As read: **-2** inHg
